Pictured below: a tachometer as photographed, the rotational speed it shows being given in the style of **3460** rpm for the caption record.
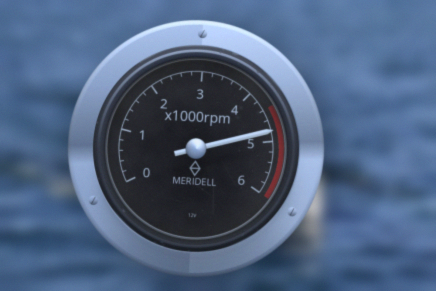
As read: **4800** rpm
